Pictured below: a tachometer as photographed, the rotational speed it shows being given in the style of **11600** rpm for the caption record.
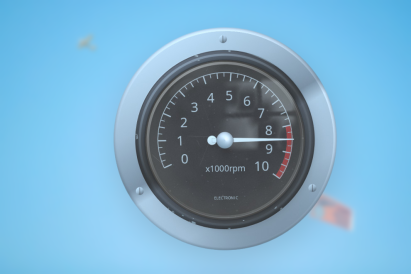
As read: **8500** rpm
